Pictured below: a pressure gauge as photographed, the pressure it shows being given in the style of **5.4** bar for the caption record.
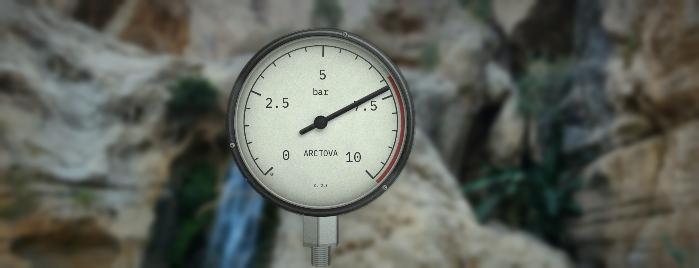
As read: **7.25** bar
